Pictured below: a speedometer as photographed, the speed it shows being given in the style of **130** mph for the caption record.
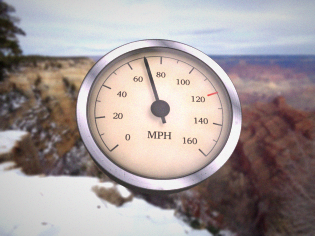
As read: **70** mph
